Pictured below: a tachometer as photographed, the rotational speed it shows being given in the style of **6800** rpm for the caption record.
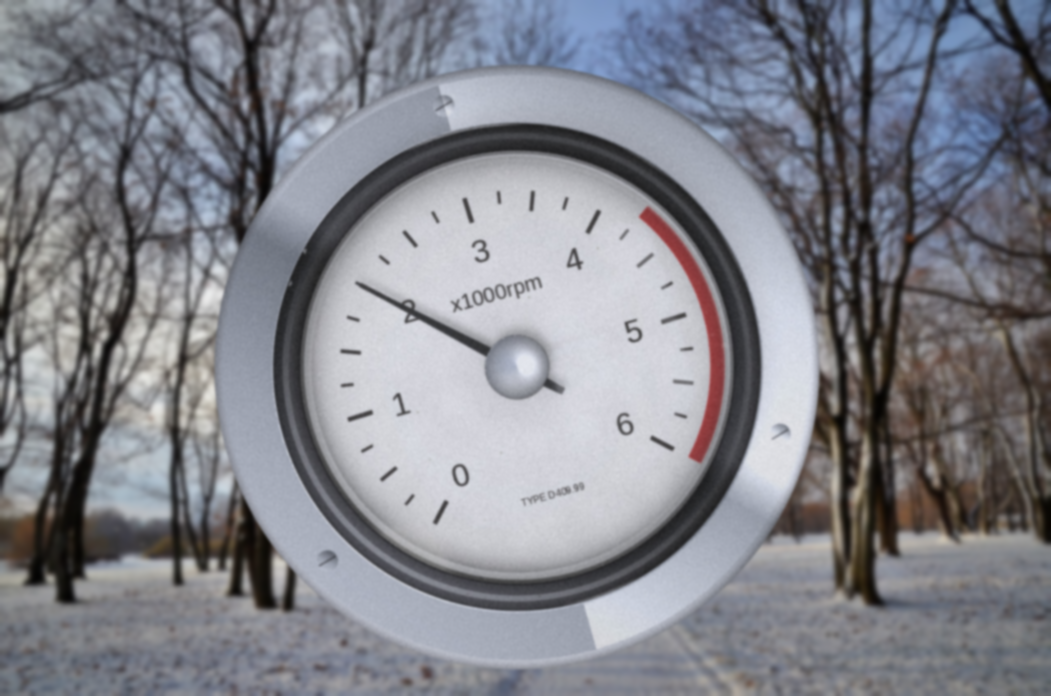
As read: **2000** rpm
